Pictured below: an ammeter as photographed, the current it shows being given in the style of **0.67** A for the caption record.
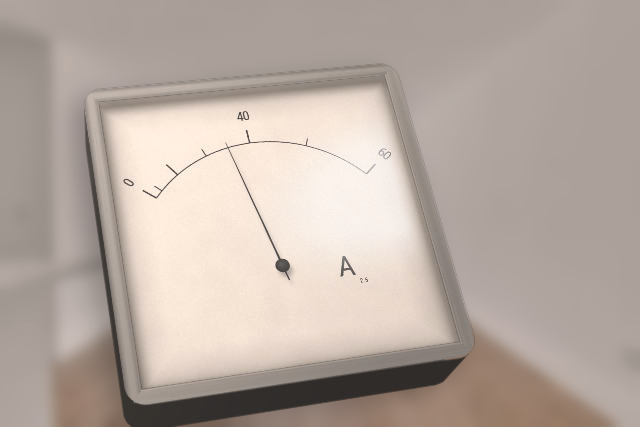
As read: **35** A
